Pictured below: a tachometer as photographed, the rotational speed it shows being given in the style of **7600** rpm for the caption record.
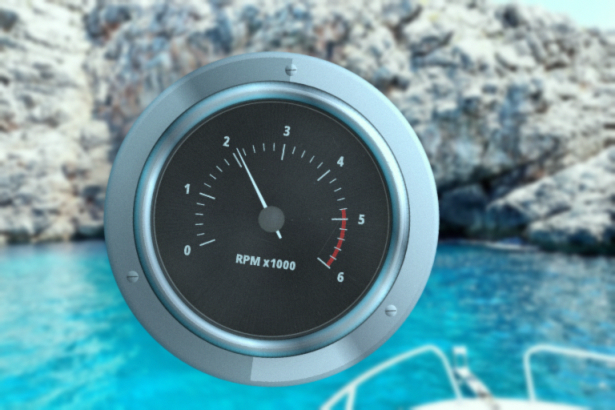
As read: **2100** rpm
